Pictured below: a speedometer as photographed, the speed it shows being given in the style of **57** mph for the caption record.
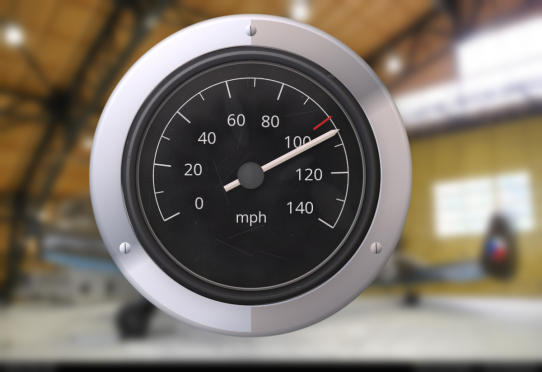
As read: **105** mph
